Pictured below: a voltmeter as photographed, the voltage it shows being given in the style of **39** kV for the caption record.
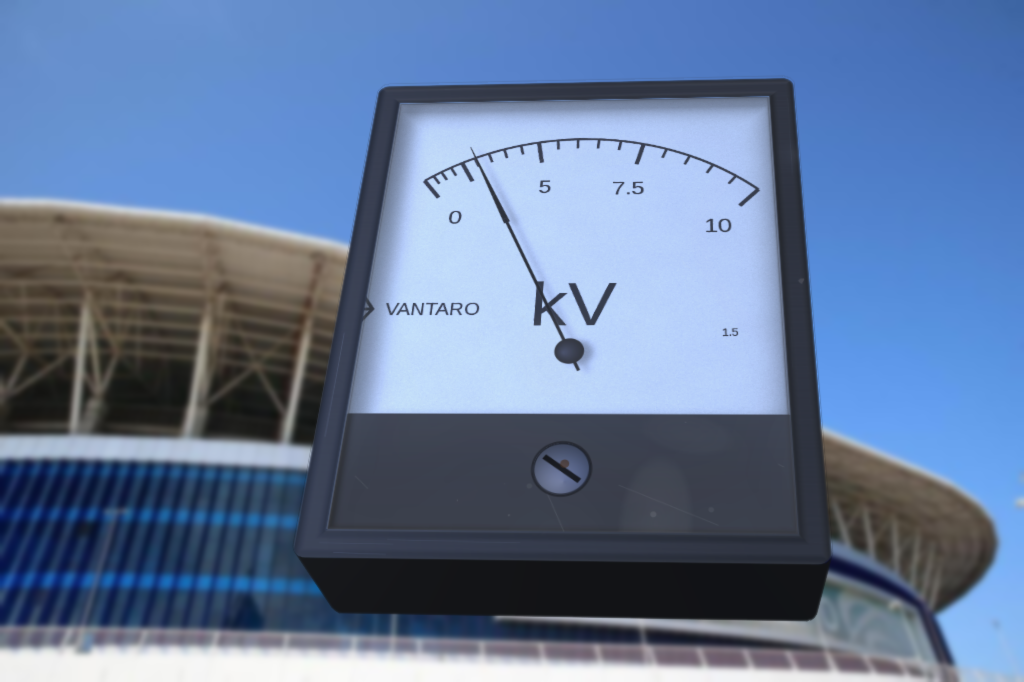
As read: **3** kV
